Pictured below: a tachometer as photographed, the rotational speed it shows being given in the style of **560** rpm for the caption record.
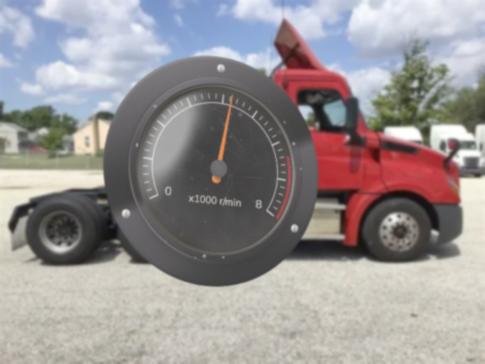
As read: **4200** rpm
